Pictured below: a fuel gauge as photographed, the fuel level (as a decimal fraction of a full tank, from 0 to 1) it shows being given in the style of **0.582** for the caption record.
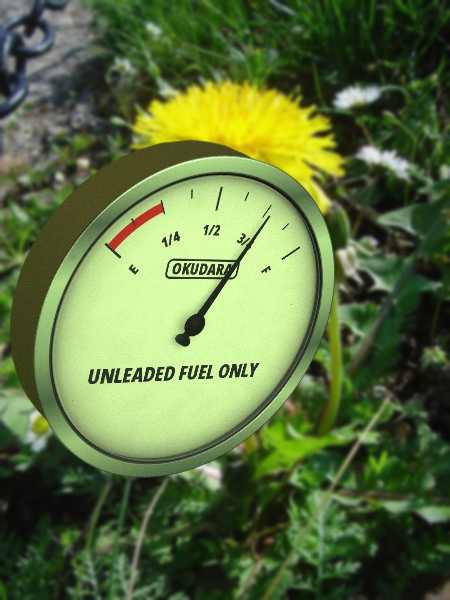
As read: **0.75**
